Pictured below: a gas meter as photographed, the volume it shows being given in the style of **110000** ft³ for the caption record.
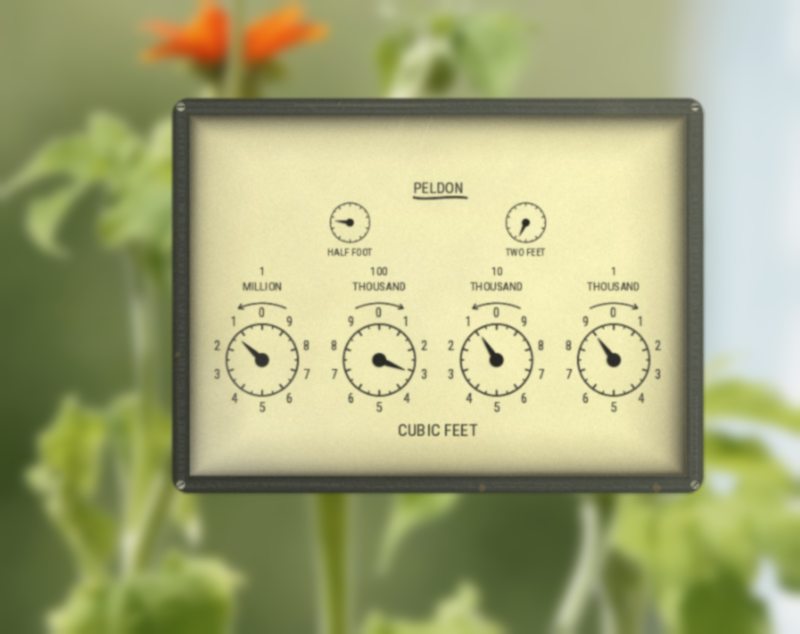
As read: **130900** ft³
